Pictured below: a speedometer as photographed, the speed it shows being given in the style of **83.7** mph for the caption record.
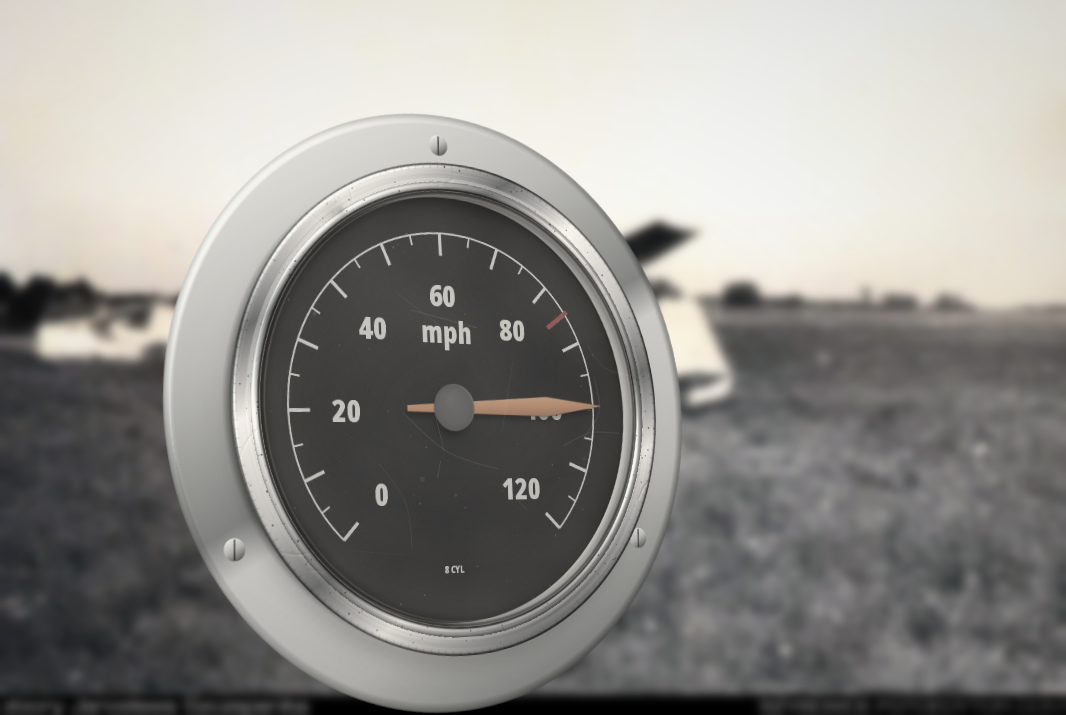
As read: **100** mph
